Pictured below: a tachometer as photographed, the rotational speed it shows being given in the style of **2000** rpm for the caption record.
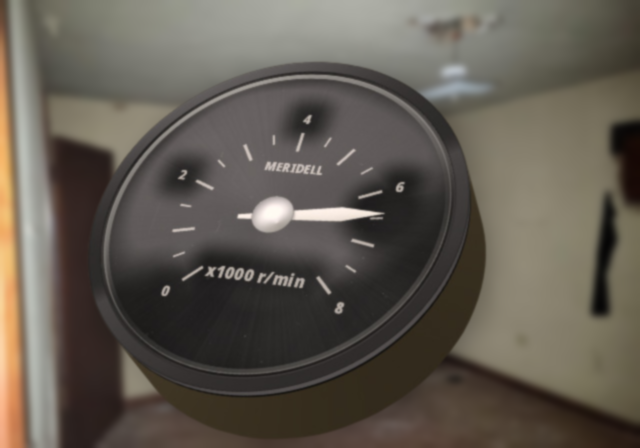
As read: **6500** rpm
